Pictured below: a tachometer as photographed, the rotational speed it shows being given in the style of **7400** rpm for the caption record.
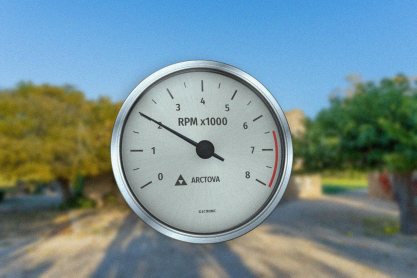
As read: **2000** rpm
